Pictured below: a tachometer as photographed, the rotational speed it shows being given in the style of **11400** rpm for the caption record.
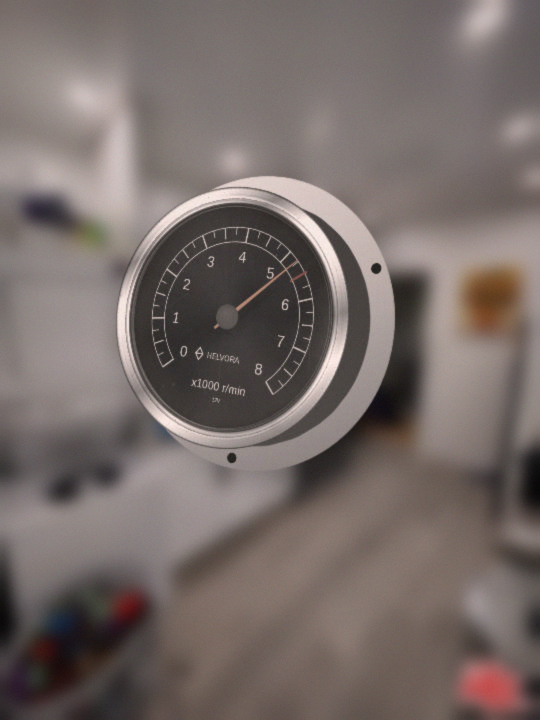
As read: **5250** rpm
